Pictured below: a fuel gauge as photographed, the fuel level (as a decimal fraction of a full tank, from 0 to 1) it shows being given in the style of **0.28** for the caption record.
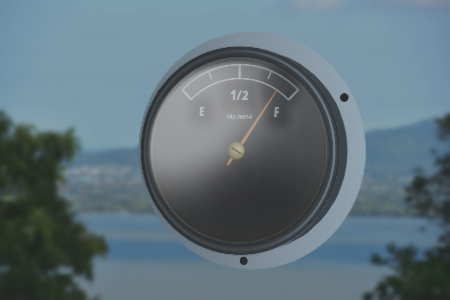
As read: **0.875**
